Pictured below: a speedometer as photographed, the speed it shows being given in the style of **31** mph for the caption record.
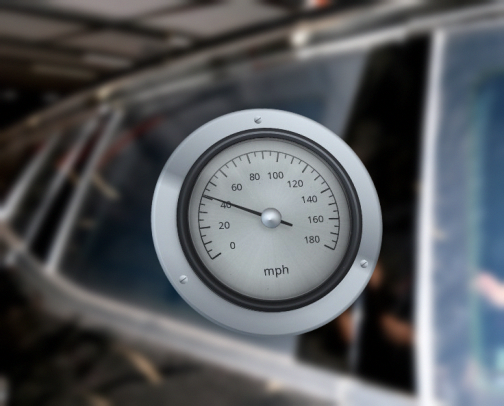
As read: **40** mph
